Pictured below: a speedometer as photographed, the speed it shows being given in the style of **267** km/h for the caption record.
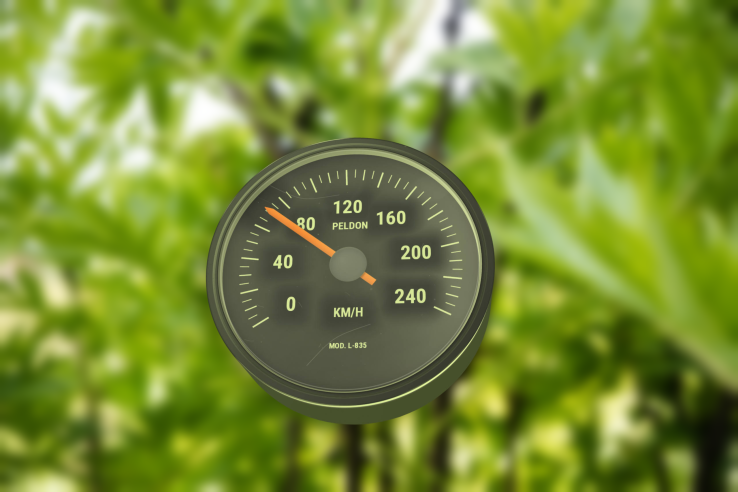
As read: **70** km/h
